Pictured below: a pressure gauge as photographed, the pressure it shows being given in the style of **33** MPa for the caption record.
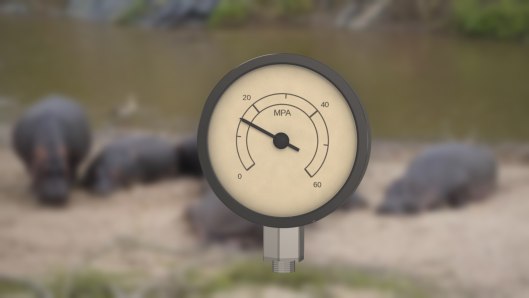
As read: **15** MPa
